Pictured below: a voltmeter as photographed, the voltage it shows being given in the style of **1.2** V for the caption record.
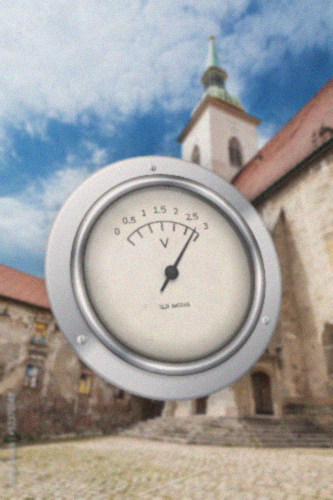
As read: **2.75** V
